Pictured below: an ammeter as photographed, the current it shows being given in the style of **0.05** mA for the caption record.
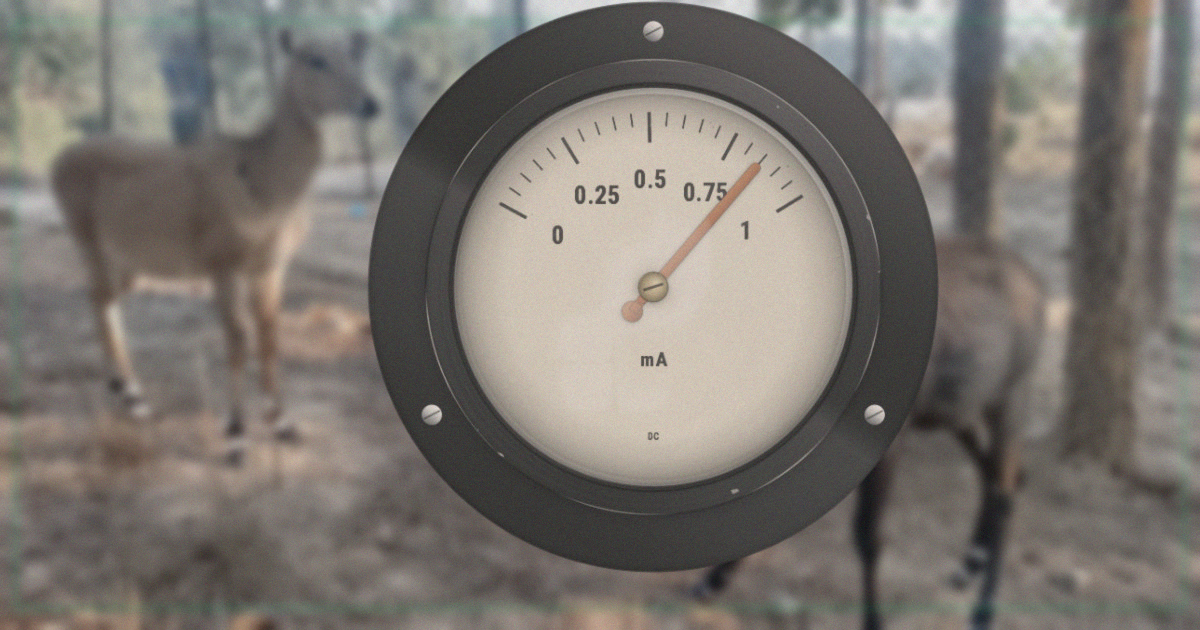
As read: **0.85** mA
